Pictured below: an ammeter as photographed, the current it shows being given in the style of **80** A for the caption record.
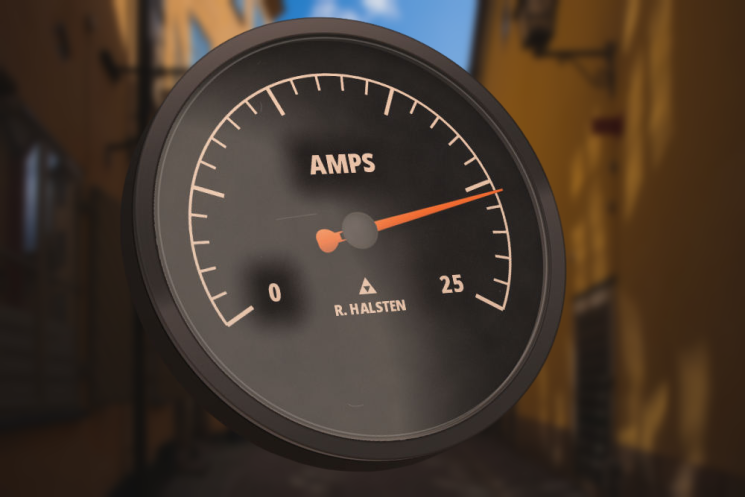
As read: **20.5** A
